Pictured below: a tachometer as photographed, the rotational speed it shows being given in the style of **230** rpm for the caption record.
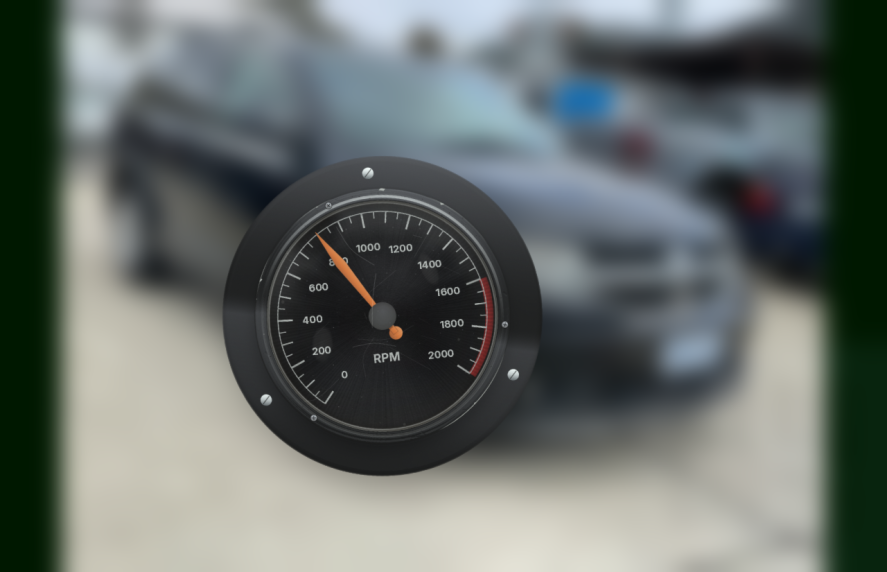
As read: **800** rpm
